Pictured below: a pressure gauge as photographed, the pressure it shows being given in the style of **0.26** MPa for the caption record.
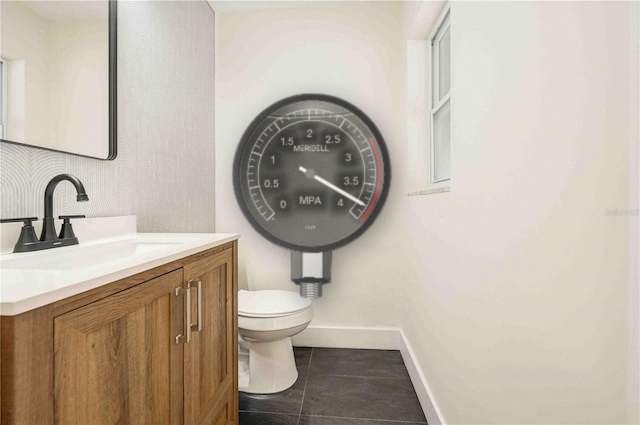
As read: **3.8** MPa
